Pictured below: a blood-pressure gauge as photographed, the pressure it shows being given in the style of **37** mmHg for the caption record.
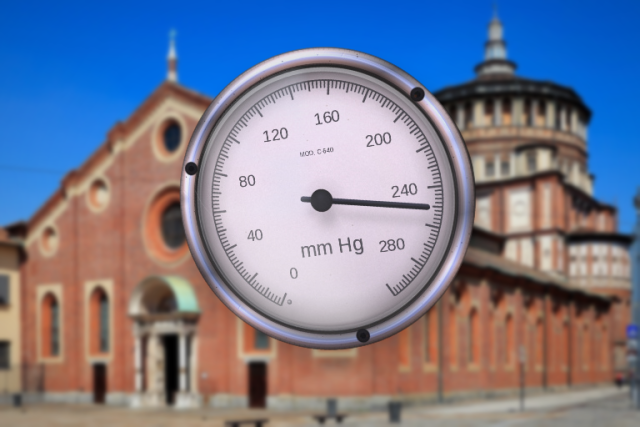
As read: **250** mmHg
